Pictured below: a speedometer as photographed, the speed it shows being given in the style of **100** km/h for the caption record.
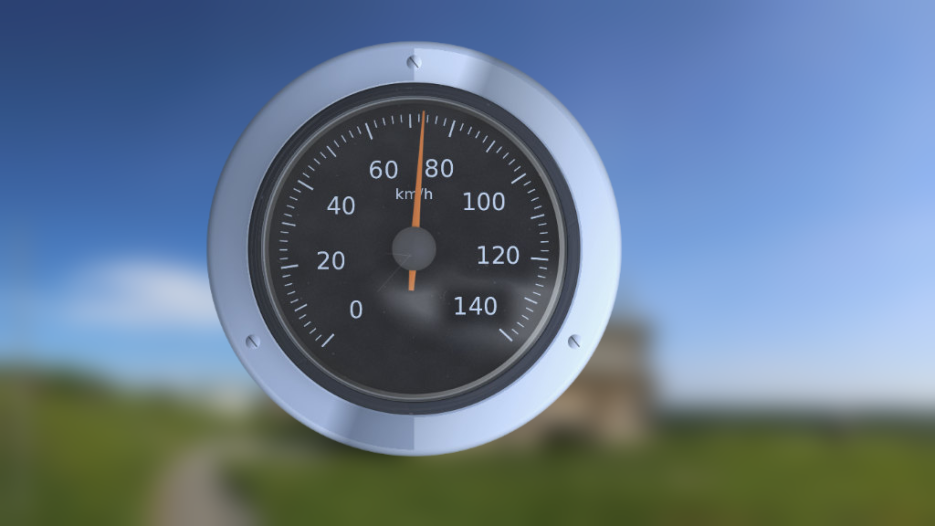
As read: **73** km/h
